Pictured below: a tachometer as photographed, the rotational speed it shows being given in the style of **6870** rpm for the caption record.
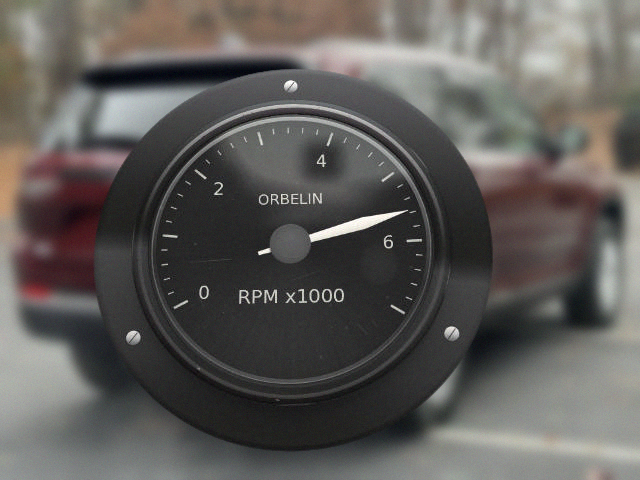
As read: **5600** rpm
